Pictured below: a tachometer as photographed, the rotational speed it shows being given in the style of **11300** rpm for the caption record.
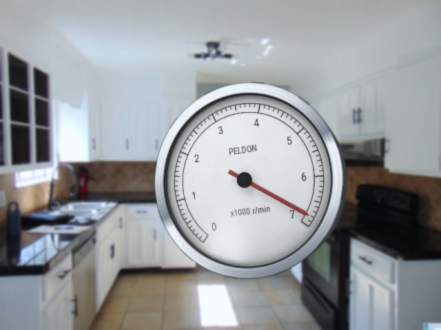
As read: **6800** rpm
